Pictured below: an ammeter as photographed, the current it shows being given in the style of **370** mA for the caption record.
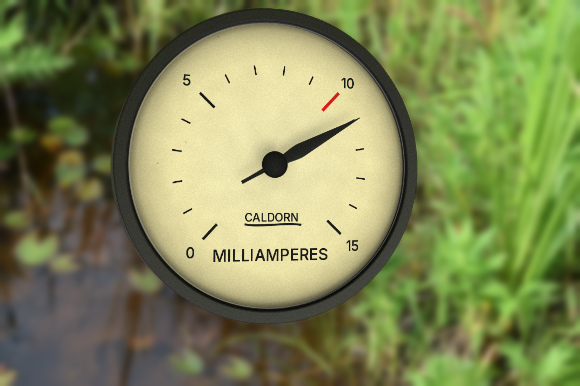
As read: **11** mA
